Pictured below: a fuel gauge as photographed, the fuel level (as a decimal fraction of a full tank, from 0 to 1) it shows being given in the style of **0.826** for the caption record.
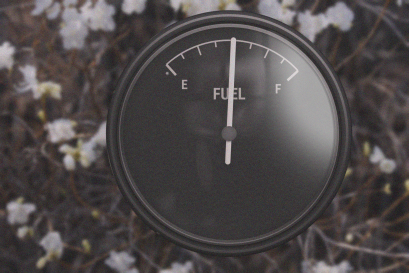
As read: **0.5**
